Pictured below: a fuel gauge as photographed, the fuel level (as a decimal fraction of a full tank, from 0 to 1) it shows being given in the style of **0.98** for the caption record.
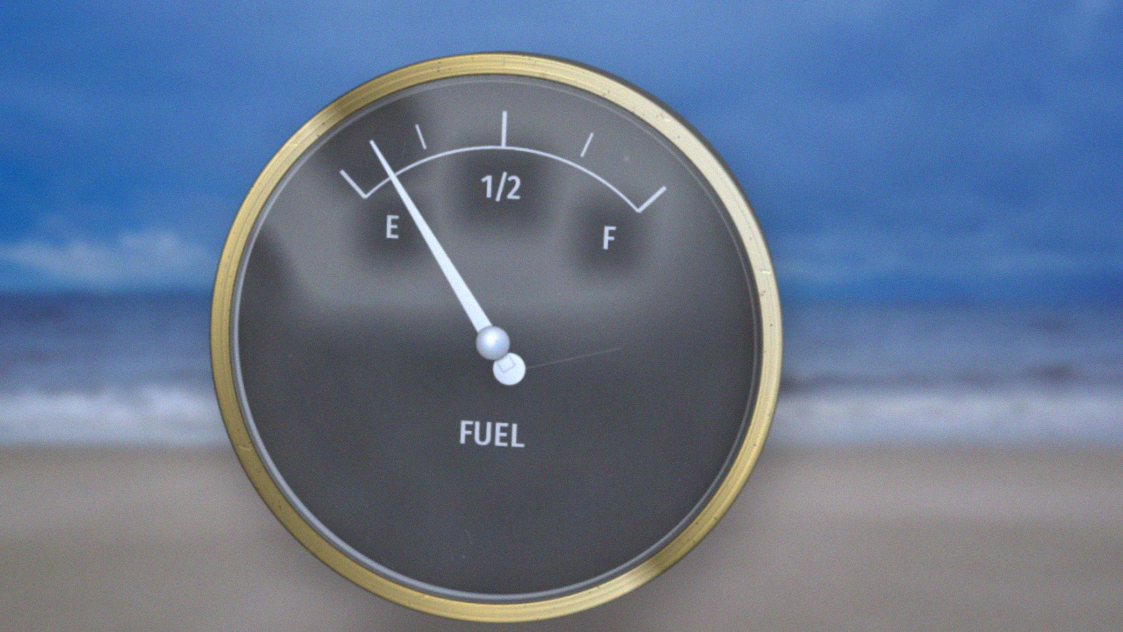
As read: **0.125**
